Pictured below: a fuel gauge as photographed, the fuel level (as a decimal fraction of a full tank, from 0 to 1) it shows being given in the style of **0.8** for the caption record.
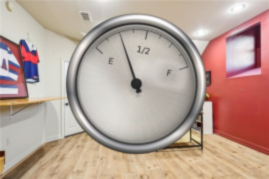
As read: **0.25**
